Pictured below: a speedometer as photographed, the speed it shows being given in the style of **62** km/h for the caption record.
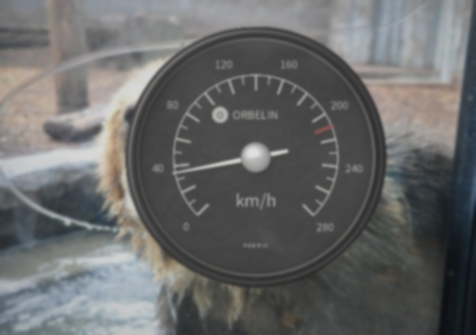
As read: **35** km/h
